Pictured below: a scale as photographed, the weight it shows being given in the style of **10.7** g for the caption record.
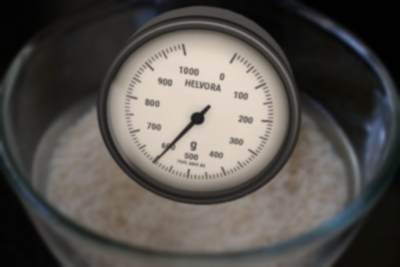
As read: **600** g
